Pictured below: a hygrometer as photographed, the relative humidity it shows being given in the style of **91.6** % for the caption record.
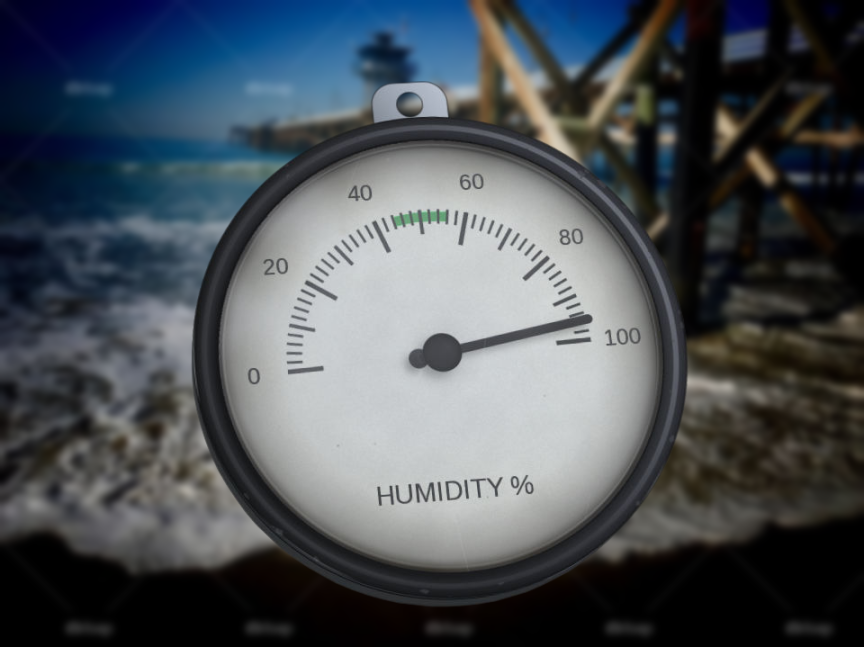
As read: **96** %
